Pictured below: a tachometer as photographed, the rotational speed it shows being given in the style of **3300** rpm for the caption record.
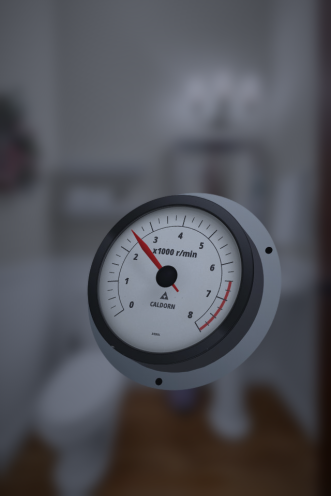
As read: **2500** rpm
